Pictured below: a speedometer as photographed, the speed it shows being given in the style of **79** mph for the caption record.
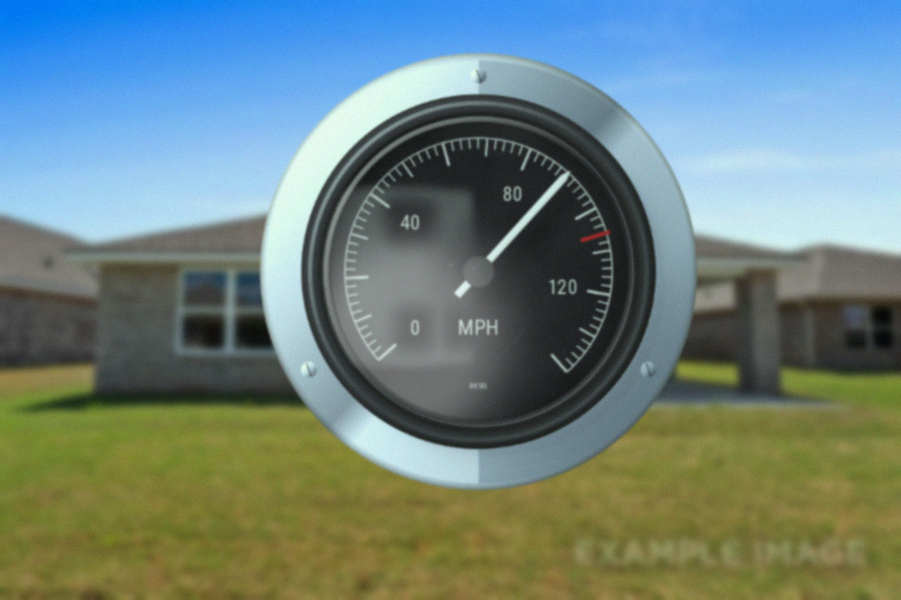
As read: **90** mph
